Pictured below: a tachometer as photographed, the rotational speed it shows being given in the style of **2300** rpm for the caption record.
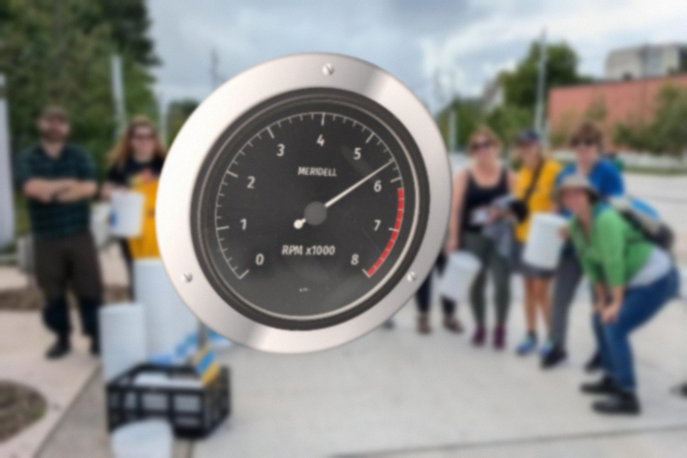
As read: **5600** rpm
